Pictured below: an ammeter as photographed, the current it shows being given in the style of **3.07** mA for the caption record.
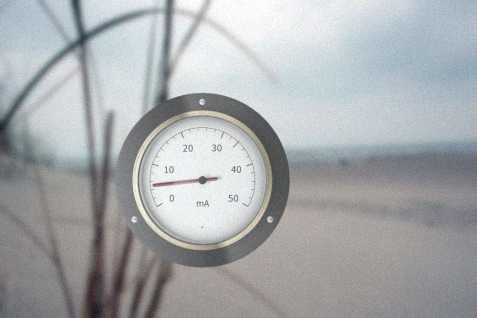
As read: **5** mA
